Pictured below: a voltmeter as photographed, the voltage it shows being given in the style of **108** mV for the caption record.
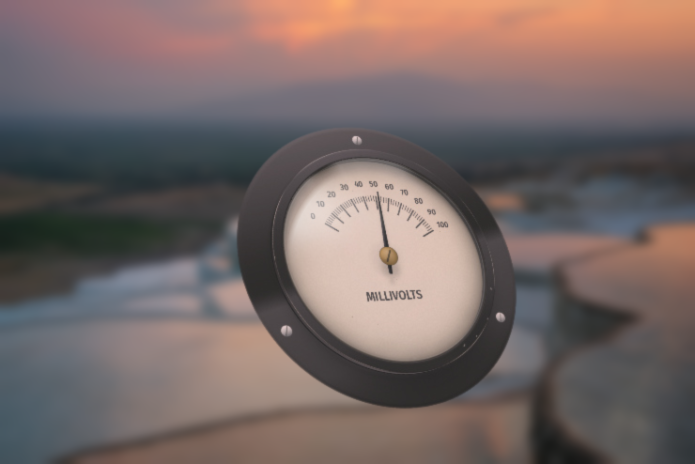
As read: **50** mV
